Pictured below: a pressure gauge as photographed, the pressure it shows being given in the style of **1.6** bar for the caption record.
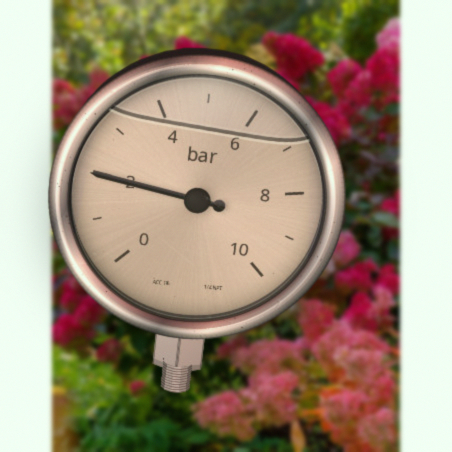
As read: **2** bar
